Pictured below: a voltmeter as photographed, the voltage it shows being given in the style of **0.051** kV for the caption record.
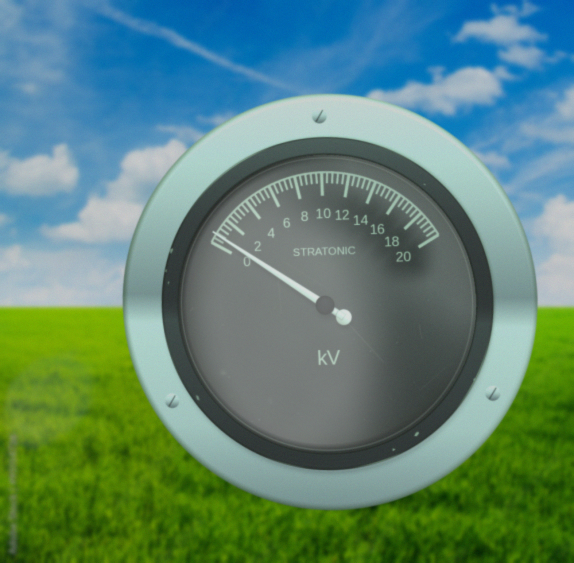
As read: **0.8** kV
